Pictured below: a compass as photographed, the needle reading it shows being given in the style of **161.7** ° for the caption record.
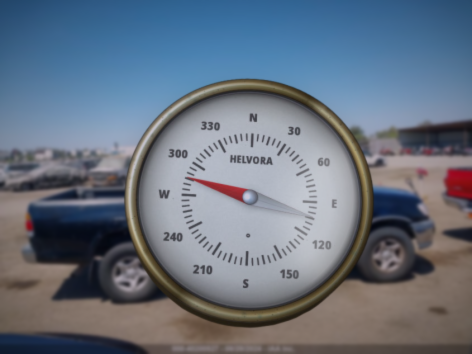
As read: **285** °
